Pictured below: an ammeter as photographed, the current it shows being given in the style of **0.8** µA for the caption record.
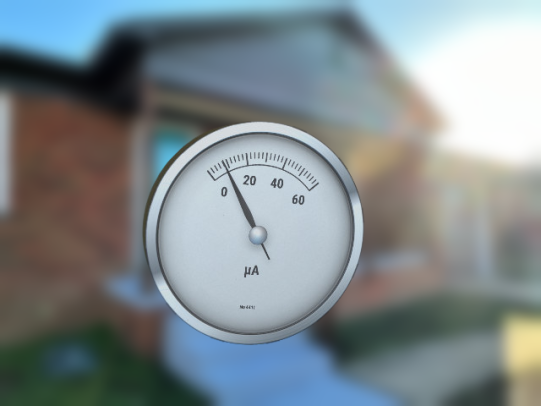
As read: **8** µA
